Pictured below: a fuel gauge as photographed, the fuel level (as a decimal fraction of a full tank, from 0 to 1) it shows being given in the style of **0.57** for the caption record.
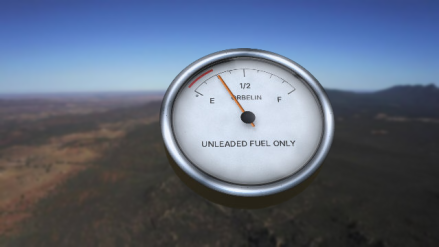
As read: **0.25**
